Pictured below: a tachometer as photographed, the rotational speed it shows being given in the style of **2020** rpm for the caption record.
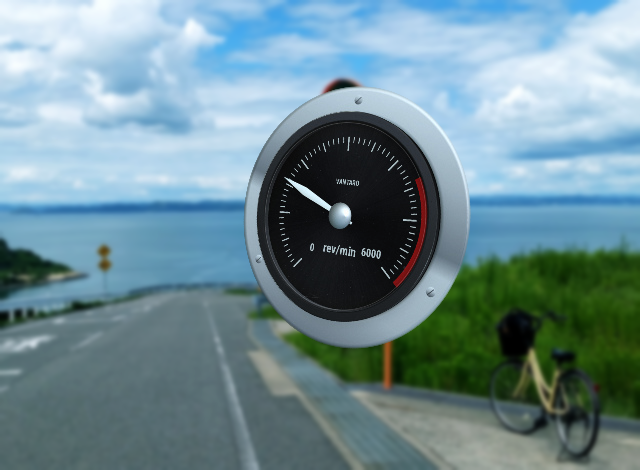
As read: **1600** rpm
